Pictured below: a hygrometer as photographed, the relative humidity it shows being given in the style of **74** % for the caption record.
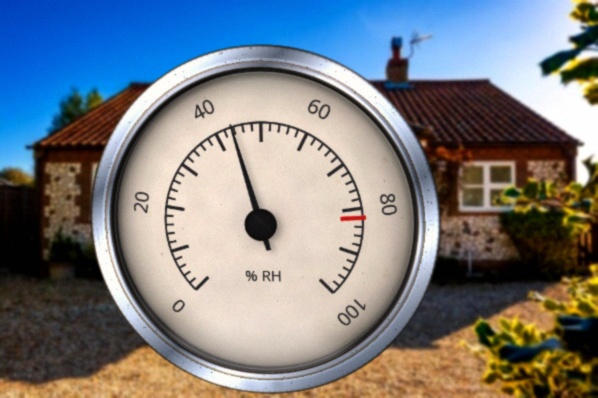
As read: **44** %
